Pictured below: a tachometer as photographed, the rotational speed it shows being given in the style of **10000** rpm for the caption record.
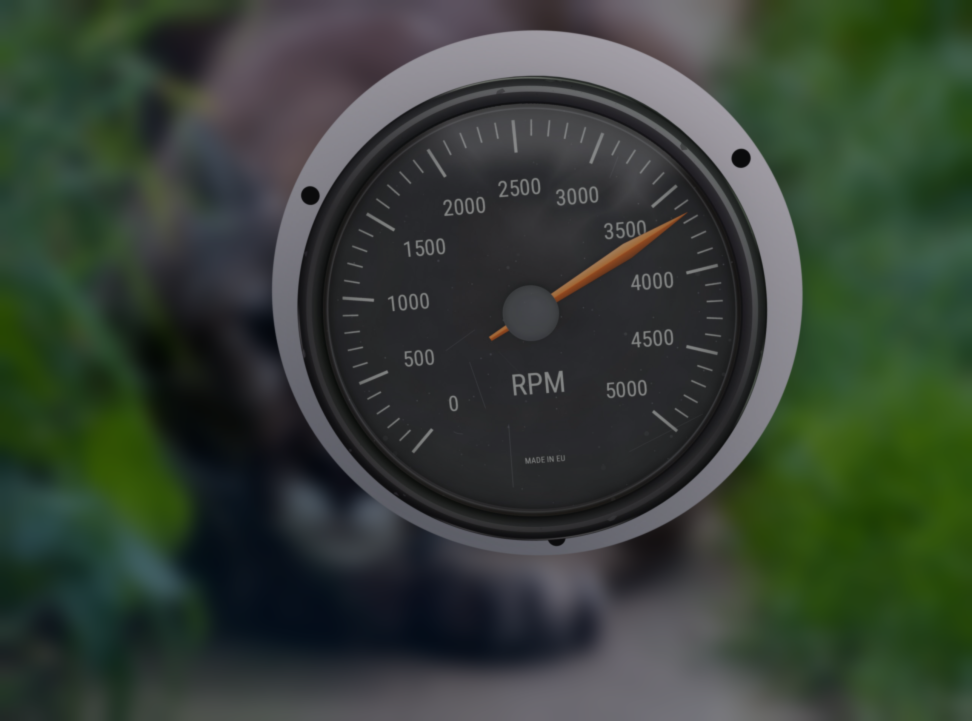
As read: **3650** rpm
